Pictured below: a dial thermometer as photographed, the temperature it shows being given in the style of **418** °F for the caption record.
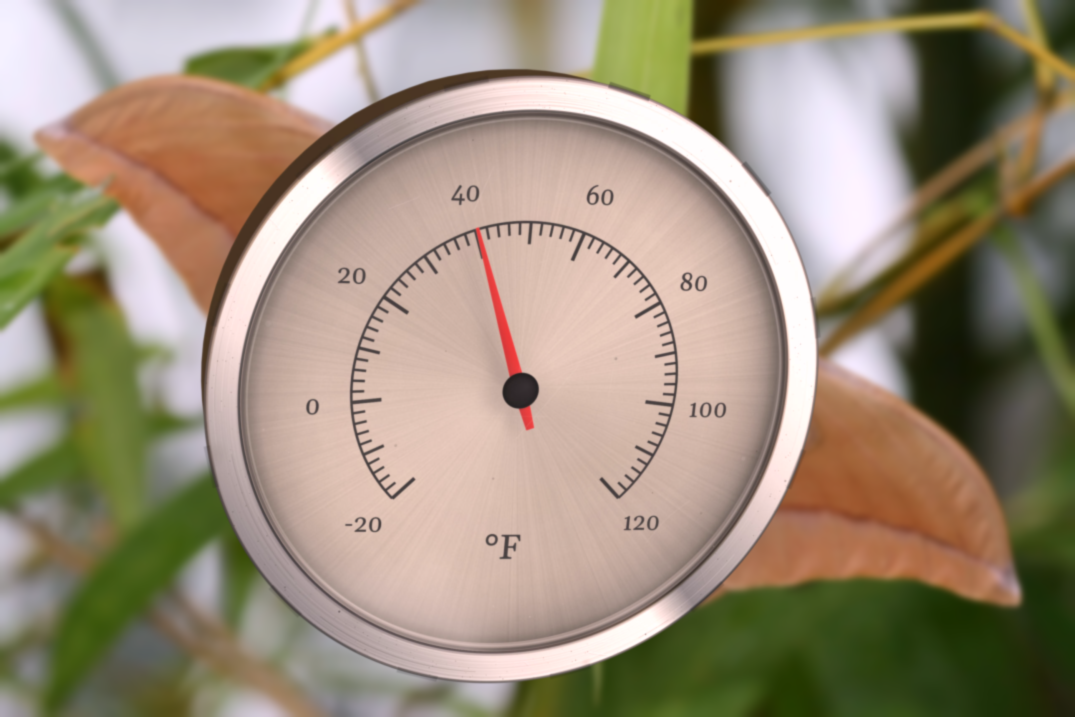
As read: **40** °F
